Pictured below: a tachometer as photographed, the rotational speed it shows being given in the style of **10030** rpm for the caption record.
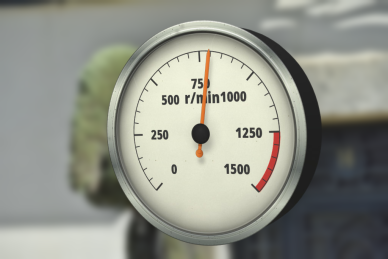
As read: **800** rpm
